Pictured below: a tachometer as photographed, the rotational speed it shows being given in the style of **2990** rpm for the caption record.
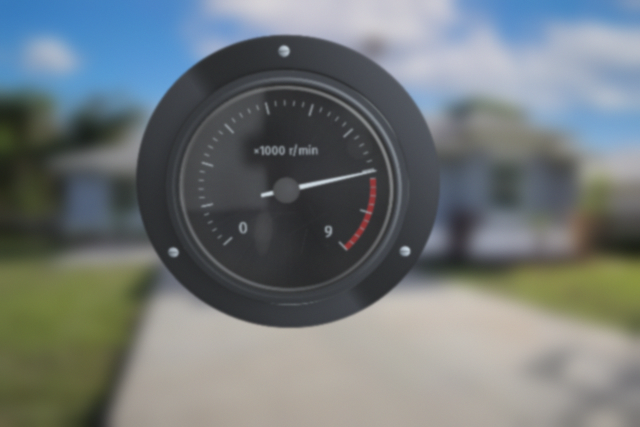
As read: **7000** rpm
